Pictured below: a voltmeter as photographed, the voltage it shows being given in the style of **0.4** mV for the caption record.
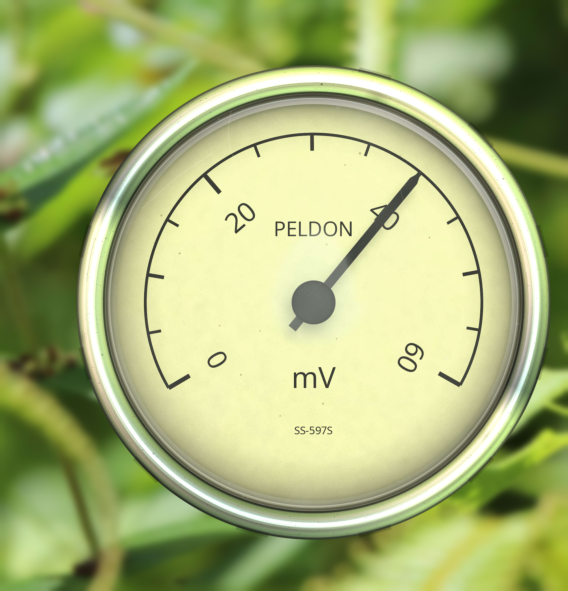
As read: **40** mV
